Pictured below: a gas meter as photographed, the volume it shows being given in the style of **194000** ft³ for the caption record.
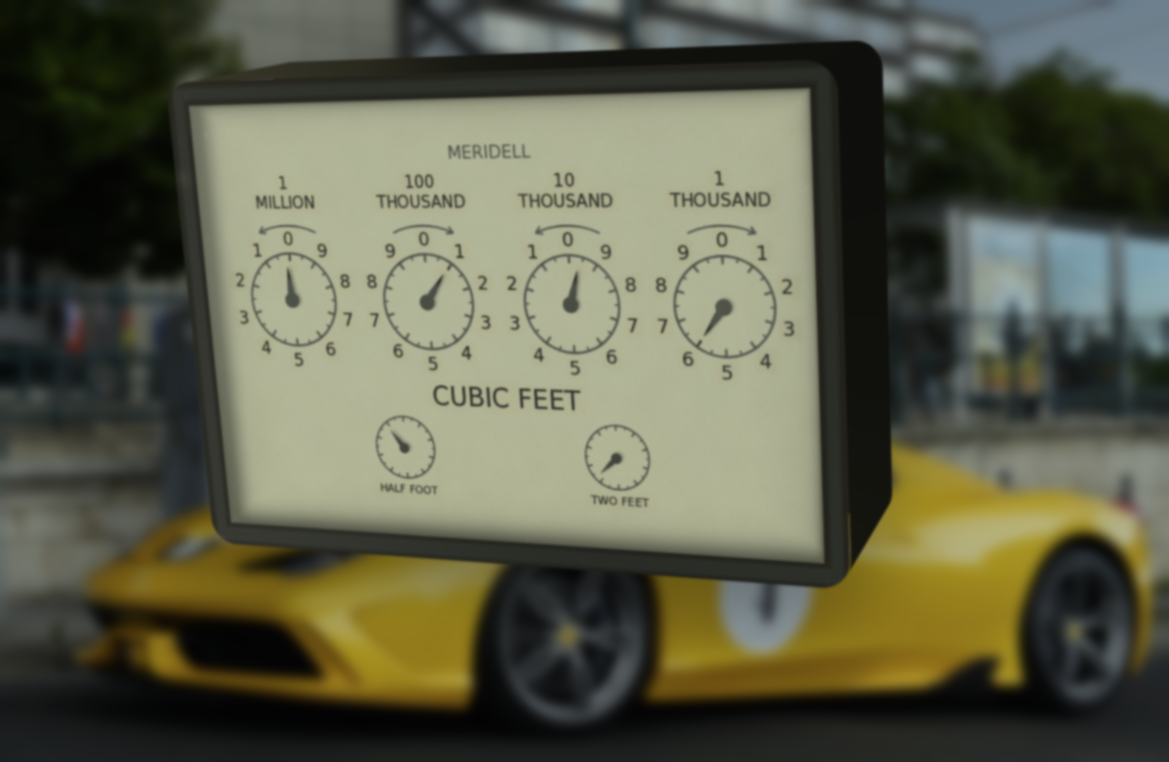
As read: **9600** ft³
